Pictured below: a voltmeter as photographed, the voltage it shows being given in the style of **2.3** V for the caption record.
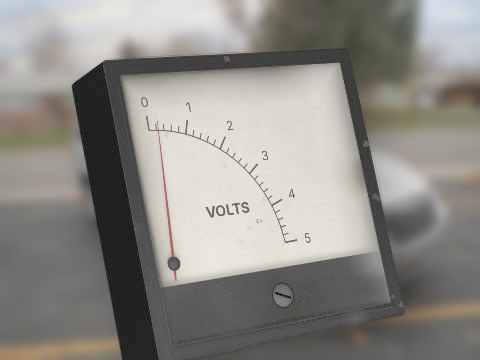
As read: **0.2** V
